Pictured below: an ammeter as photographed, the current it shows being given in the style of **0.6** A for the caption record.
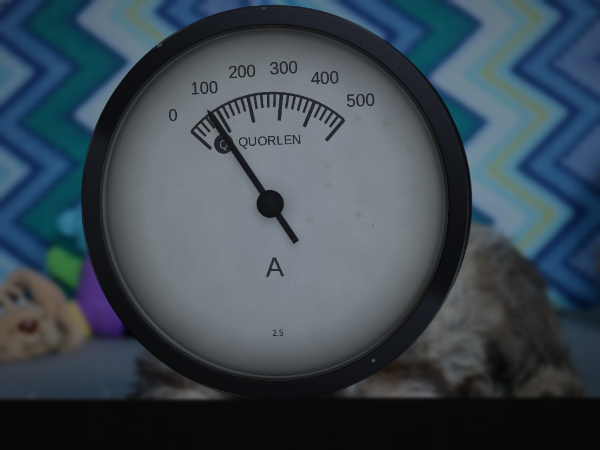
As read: **80** A
